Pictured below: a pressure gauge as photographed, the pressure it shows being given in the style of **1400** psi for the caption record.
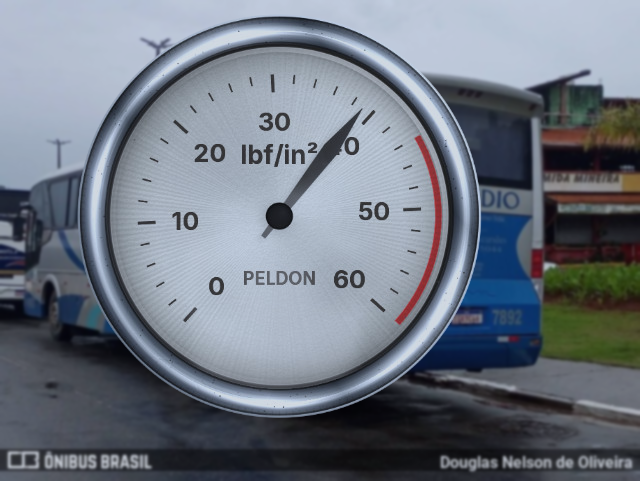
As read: **39** psi
